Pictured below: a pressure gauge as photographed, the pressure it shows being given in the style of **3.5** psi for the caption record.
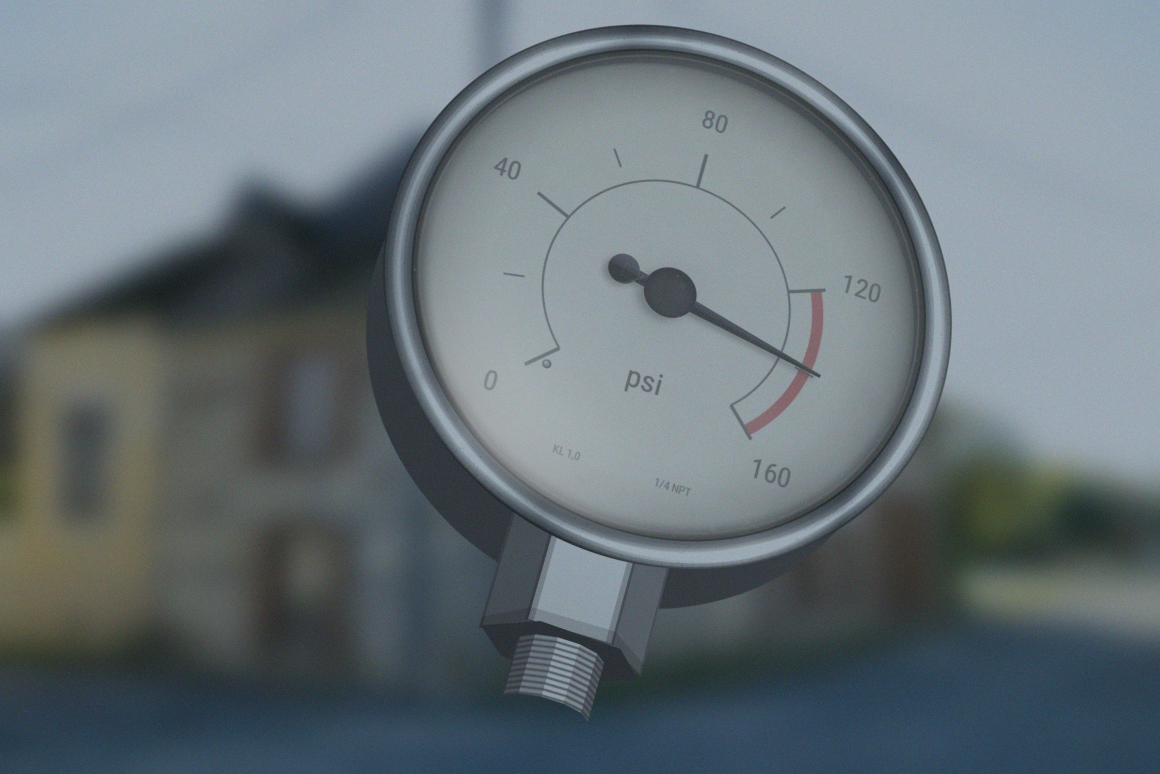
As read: **140** psi
